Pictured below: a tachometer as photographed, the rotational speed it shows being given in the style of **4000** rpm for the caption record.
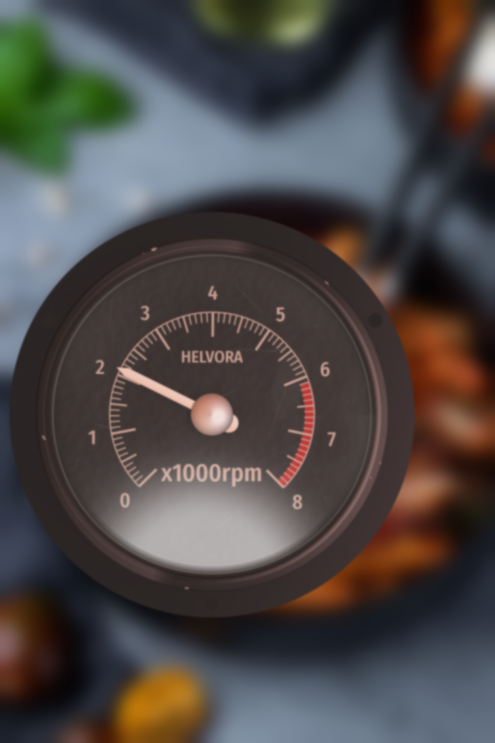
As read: **2100** rpm
